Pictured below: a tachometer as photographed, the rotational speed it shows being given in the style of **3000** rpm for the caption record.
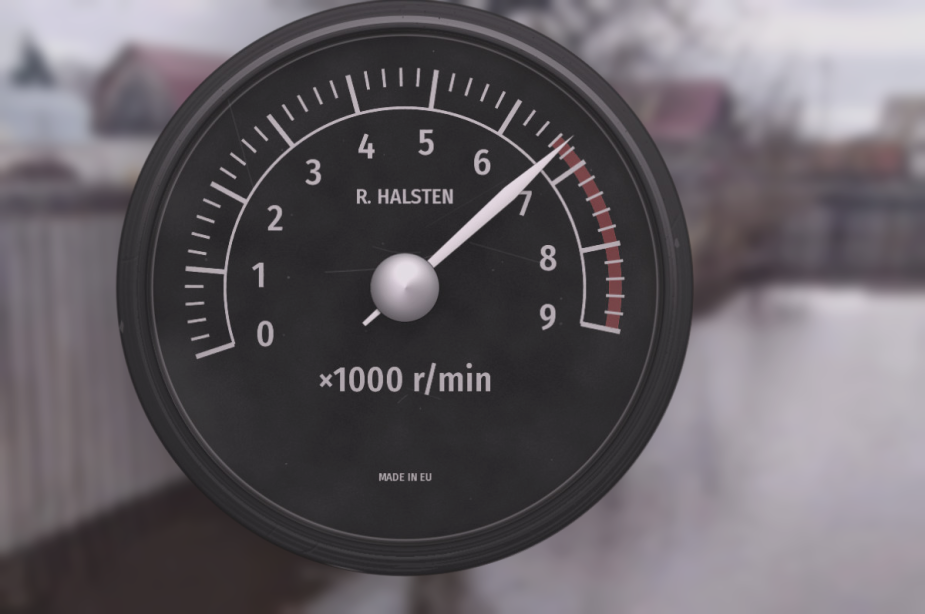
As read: **6700** rpm
